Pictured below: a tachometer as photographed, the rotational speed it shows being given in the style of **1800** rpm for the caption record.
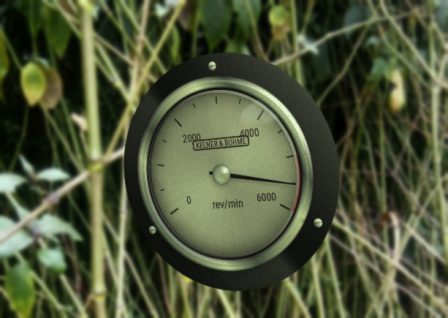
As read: **5500** rpm
